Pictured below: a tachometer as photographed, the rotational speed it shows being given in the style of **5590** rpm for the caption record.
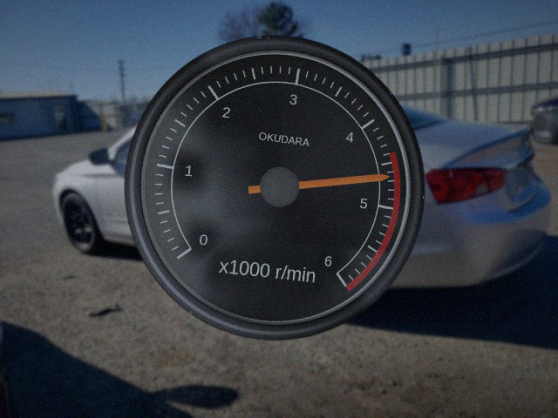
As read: **4650** rpm
